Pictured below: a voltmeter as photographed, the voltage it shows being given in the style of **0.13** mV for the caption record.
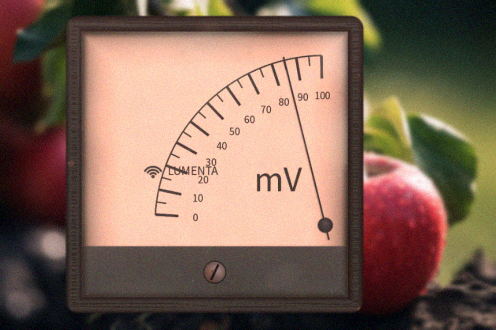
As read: **85** mV
